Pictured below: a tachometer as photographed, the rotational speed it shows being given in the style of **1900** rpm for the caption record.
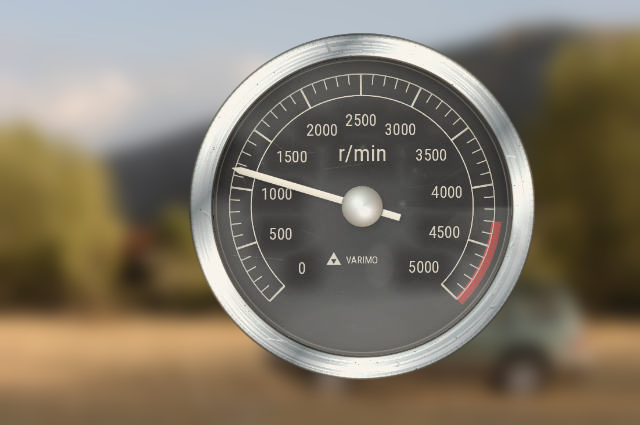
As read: **1150** rpm
